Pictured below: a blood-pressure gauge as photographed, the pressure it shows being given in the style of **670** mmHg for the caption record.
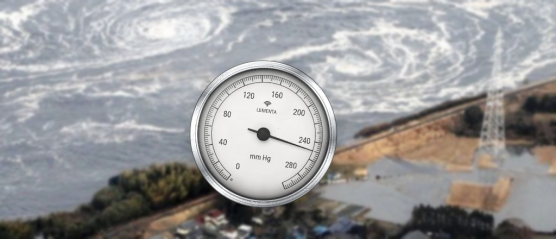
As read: **250** mmHg
